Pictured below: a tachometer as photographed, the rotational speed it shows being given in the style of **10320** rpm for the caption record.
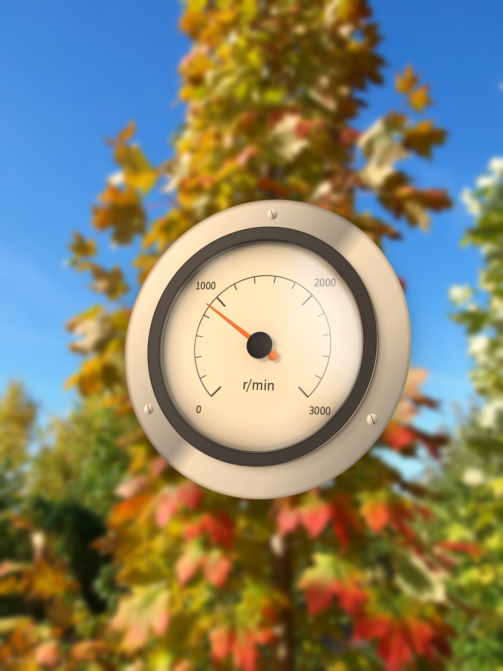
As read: **900** rpm
